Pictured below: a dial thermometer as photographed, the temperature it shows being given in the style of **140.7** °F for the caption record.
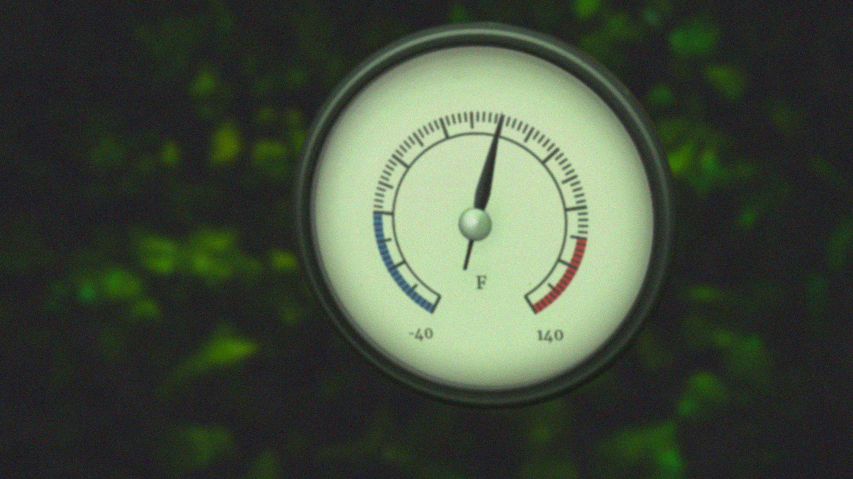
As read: **60** °F
